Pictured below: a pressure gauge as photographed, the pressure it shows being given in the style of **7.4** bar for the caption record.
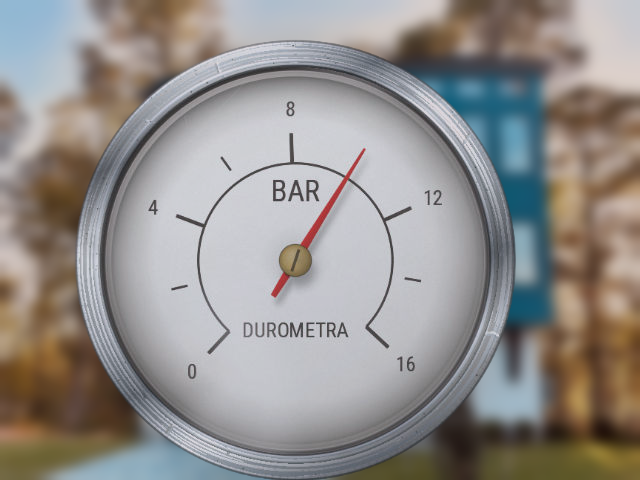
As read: **10** bar
